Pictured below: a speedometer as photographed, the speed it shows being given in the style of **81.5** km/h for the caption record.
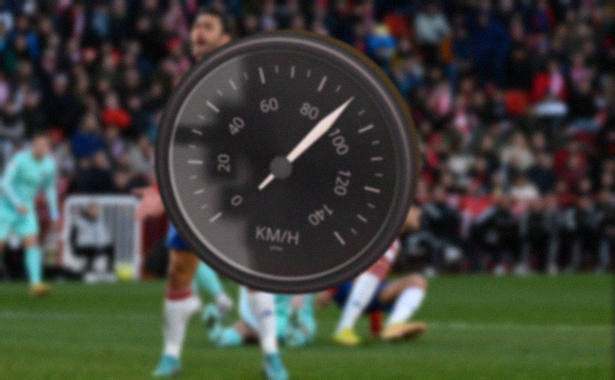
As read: **90** km/h
